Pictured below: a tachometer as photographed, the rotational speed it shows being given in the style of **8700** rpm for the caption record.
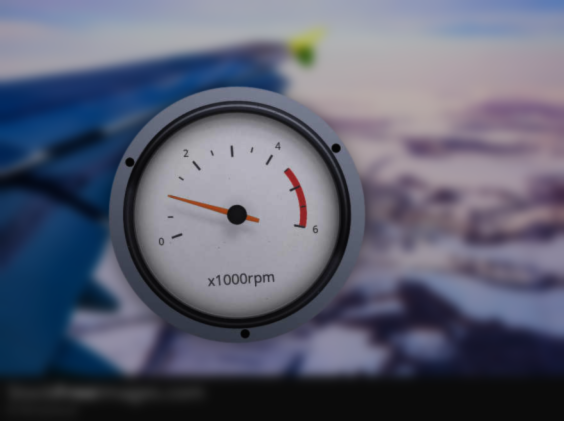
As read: **1000** rpm
